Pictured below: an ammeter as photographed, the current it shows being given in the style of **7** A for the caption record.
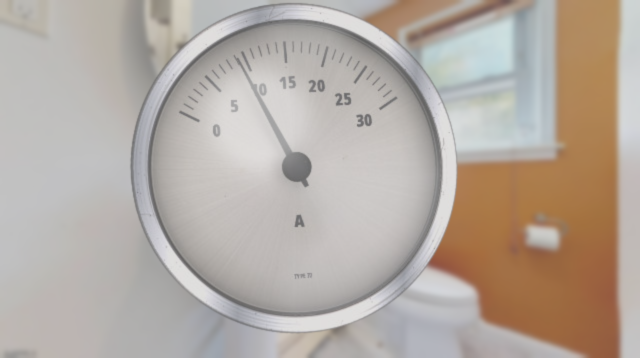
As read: **9** A
